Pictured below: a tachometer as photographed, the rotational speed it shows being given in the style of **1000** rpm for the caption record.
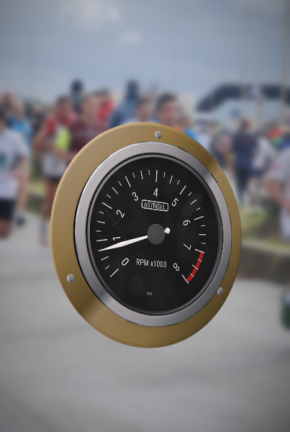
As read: **750** rpm
